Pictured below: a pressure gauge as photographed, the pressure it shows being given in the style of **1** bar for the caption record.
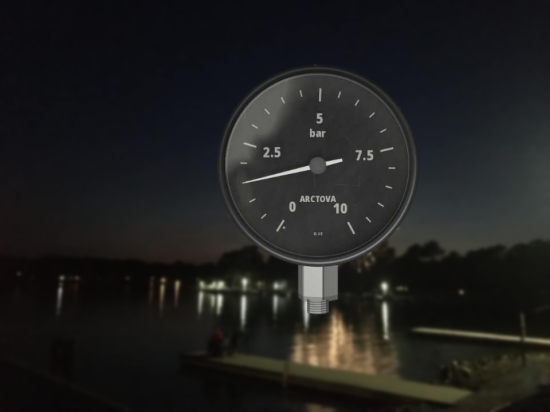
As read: **1.5** bar
